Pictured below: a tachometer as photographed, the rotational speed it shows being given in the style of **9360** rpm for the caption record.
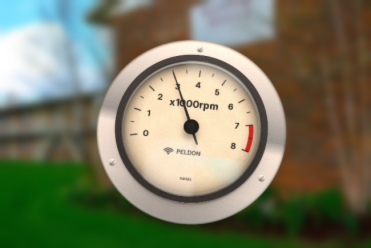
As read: **3000** rpm
